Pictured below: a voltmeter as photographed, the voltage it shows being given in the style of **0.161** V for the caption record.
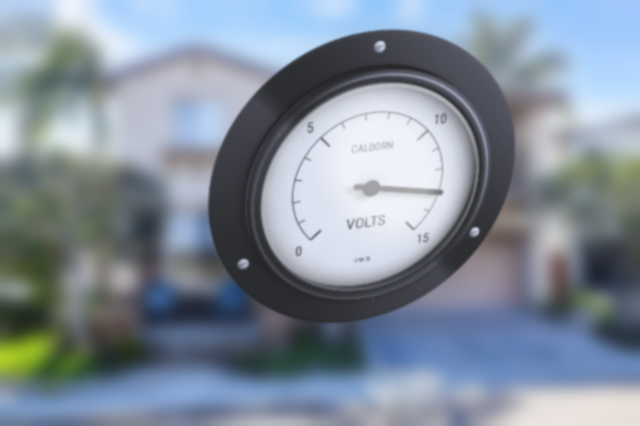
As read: **13** V
